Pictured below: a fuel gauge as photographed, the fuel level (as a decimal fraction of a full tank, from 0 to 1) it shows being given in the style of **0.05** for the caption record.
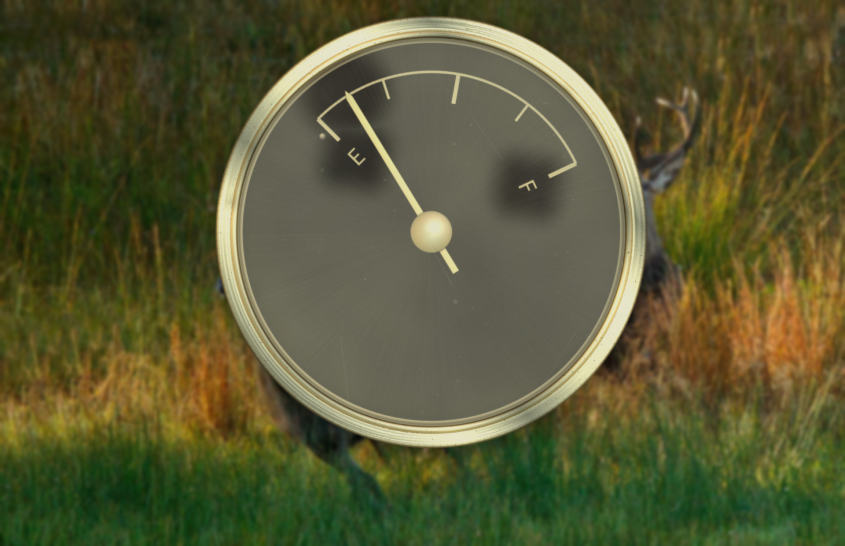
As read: **0.125**
